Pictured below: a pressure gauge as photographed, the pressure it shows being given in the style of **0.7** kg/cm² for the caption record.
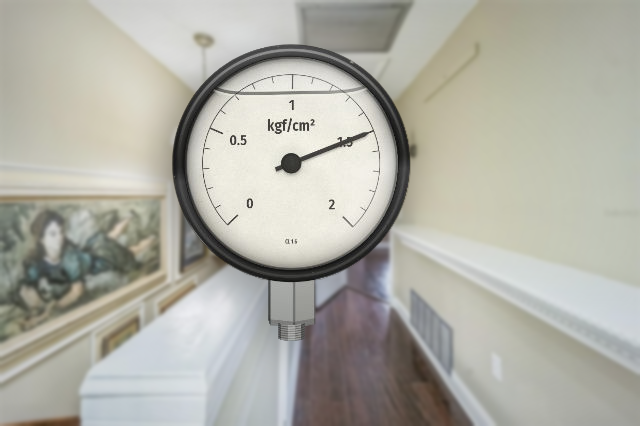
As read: **1.5** kg/cm²
